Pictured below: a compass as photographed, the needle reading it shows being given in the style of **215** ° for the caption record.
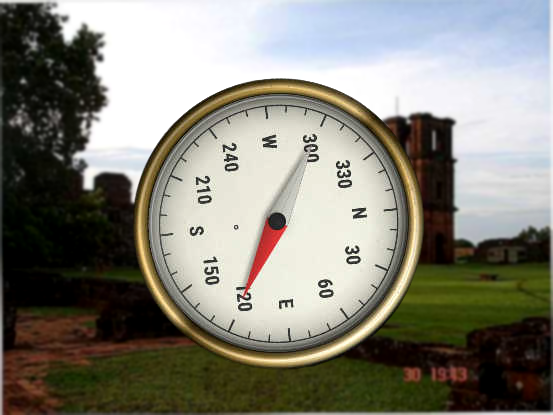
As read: **120** °
